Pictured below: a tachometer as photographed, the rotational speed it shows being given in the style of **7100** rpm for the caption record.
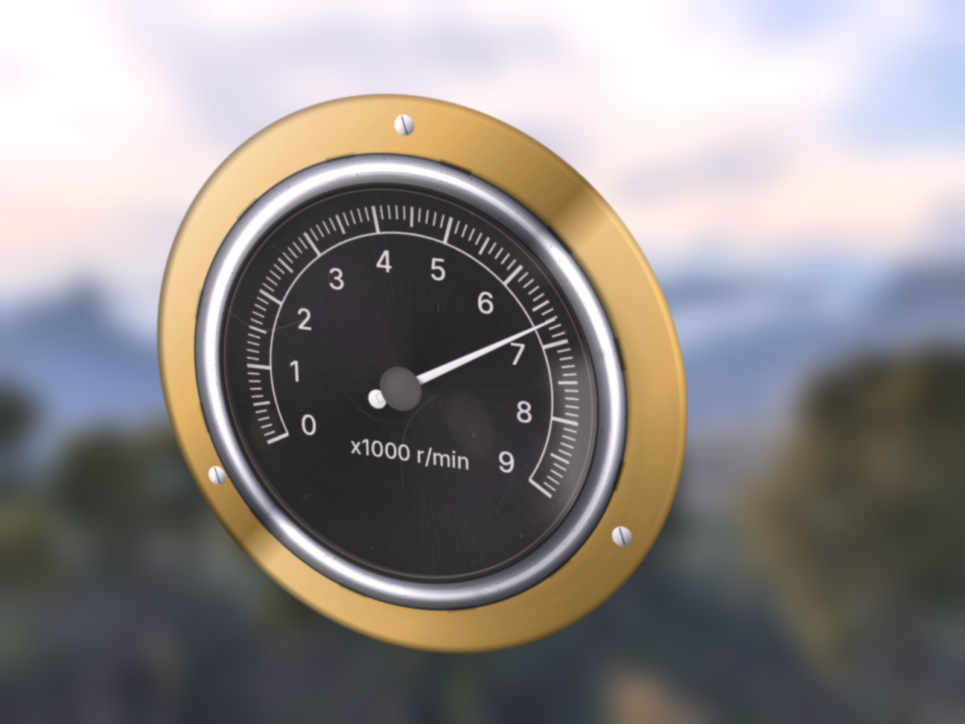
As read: **6700** rpm
